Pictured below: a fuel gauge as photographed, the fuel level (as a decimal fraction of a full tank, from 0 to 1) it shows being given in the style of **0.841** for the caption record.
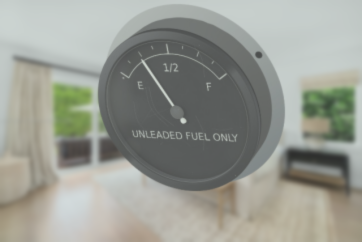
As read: **0.25**
